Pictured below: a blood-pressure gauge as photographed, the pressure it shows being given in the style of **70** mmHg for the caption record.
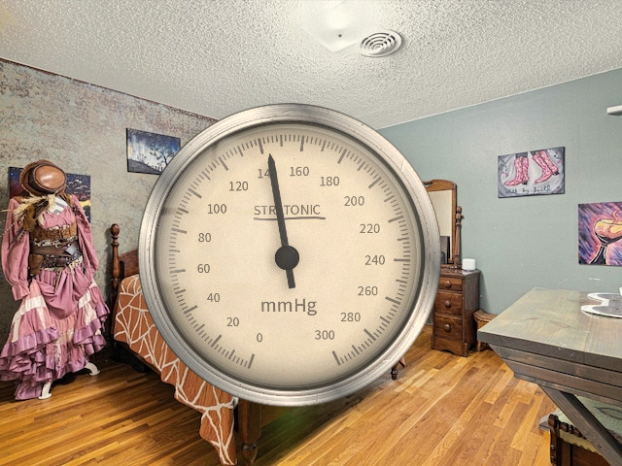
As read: **144** mmHg
